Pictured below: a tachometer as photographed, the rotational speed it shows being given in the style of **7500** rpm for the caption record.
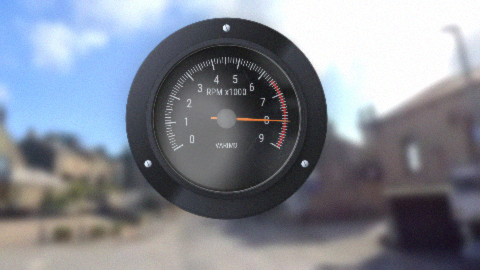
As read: **8000** rpm
